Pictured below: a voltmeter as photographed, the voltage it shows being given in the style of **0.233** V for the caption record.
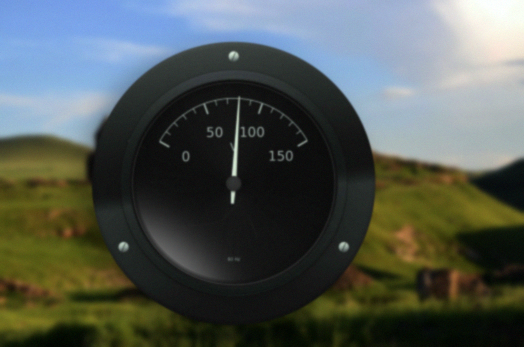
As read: **80** V
